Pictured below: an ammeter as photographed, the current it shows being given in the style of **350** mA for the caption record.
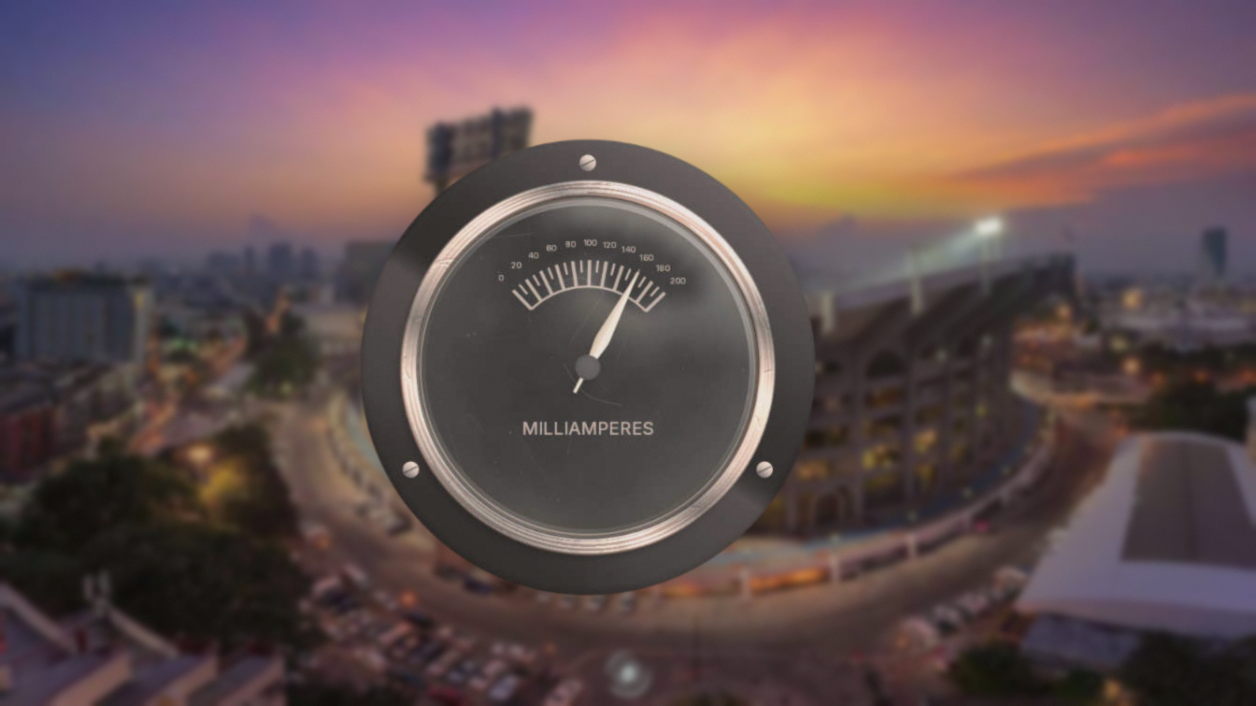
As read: **160** mA
